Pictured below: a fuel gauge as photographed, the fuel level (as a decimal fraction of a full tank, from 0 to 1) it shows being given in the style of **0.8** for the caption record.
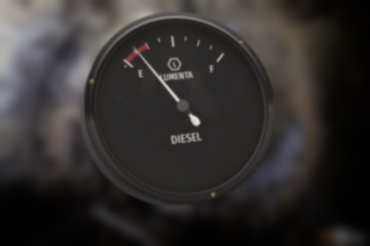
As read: **0.125**
